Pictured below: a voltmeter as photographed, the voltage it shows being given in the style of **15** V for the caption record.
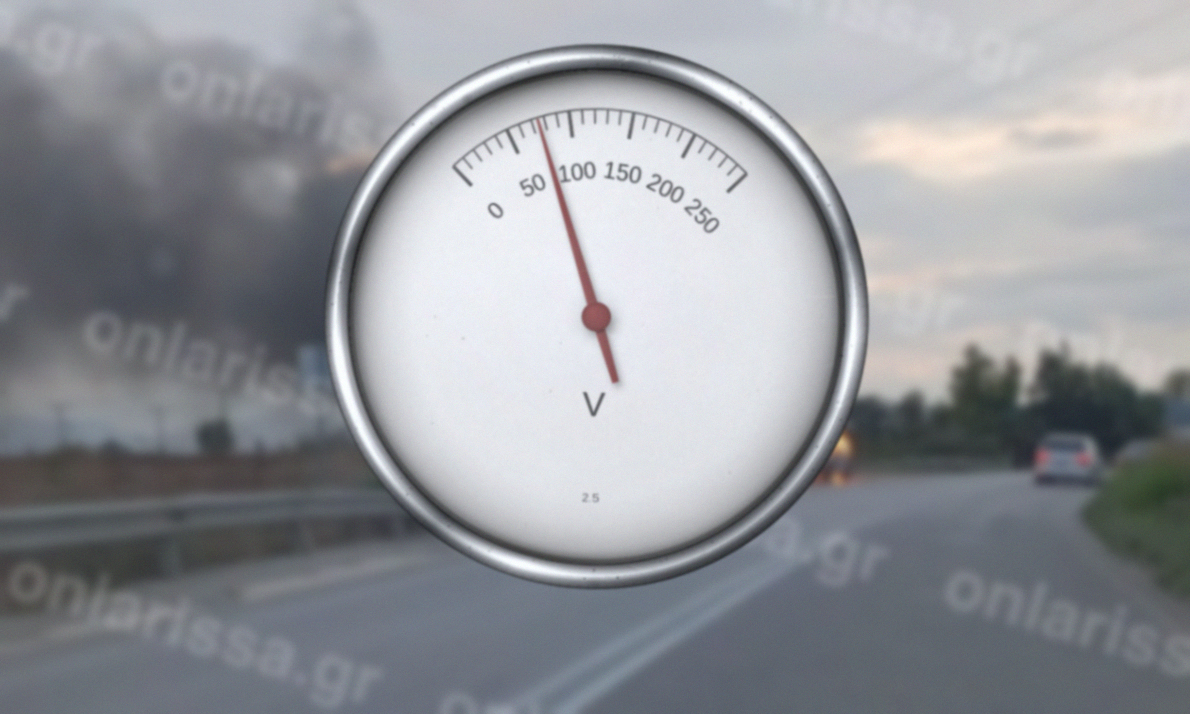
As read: **75** V
